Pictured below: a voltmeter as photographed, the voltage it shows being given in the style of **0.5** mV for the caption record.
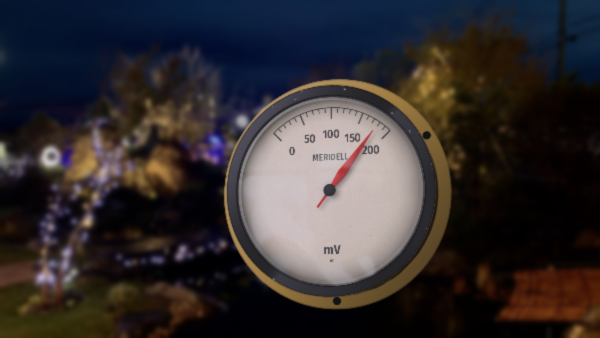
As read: **180** mV
